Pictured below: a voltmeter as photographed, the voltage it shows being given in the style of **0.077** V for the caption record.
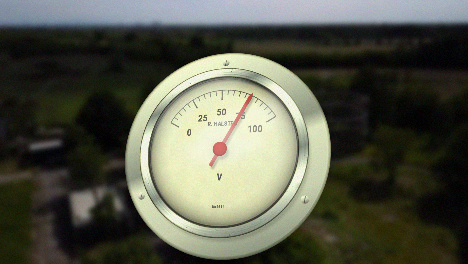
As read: **75** V
